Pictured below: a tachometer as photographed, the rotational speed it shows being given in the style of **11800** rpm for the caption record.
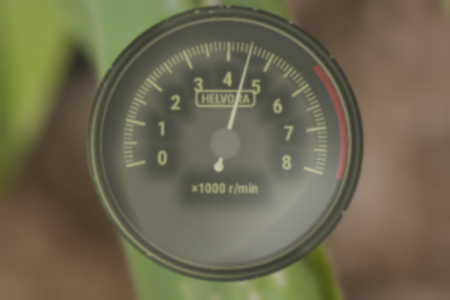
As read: **4500** rpm
